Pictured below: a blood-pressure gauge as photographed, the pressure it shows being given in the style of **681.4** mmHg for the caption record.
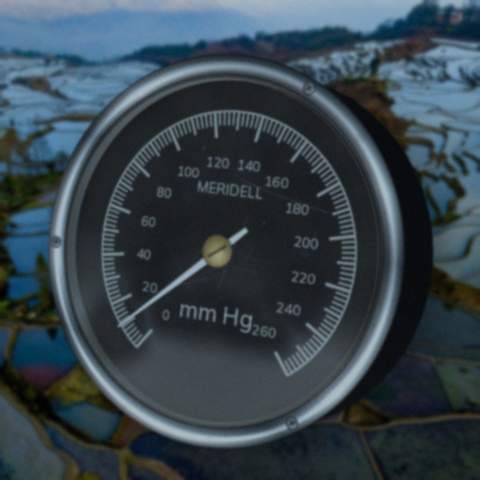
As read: **10** mmHg
